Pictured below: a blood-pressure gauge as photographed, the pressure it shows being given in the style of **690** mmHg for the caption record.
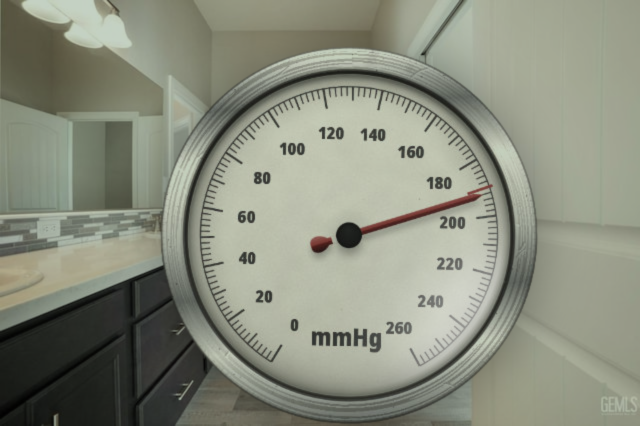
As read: **192** mmHg
